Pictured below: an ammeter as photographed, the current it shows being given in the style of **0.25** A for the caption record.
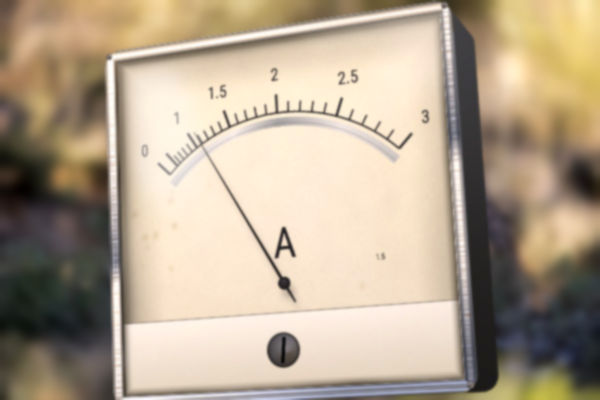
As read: **1.1** A
